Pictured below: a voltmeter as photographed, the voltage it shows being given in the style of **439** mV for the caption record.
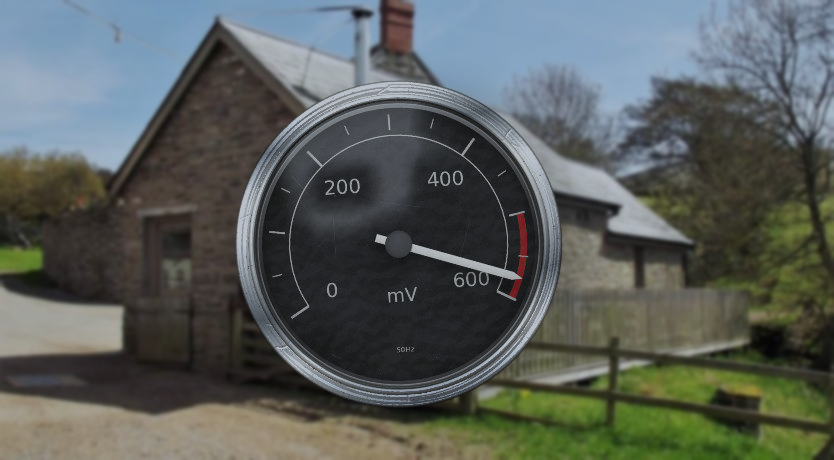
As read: **575** mV
